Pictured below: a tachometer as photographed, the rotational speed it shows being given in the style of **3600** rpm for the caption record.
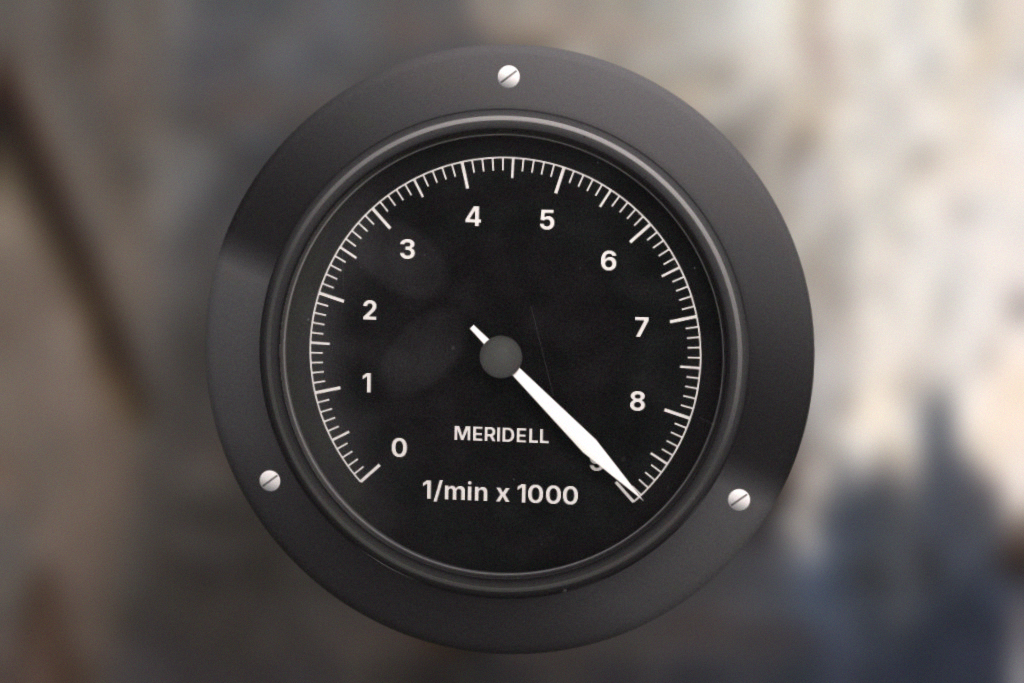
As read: **8900** rpm
